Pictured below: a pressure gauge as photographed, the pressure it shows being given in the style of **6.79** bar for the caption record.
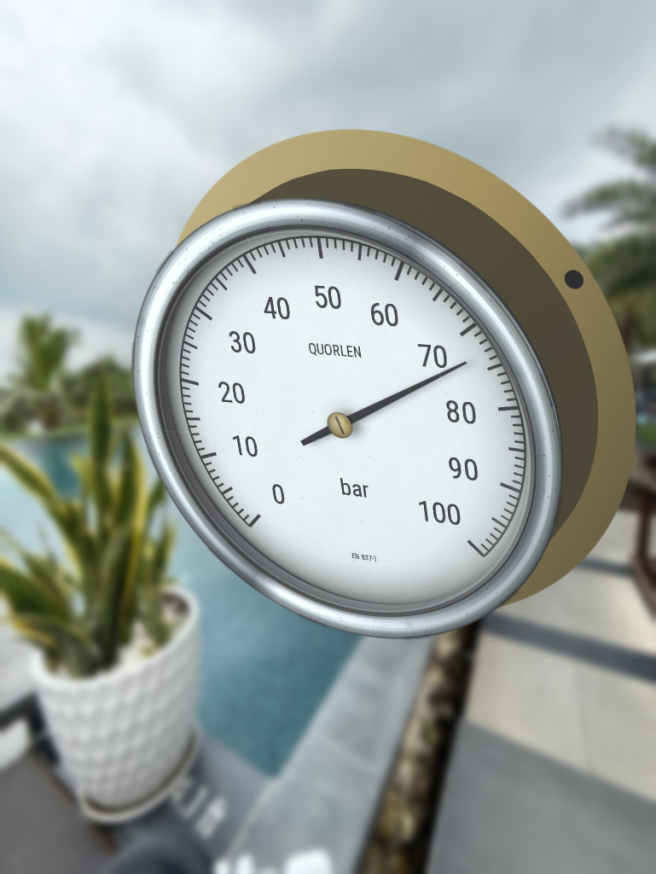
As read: **73** bar
